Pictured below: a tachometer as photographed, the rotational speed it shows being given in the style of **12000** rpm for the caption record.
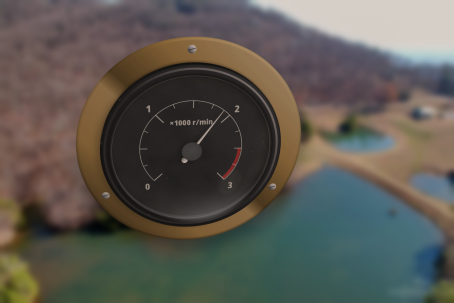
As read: **1875** rpm
